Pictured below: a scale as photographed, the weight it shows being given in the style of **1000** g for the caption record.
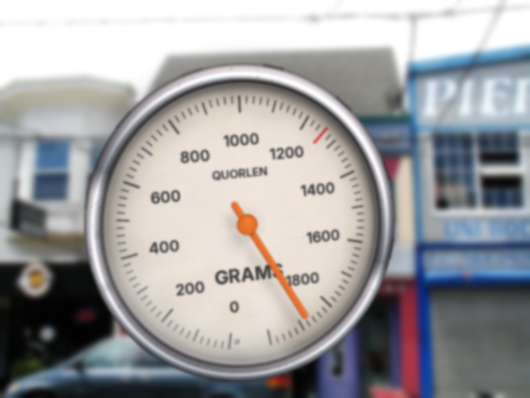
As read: **1880** g
